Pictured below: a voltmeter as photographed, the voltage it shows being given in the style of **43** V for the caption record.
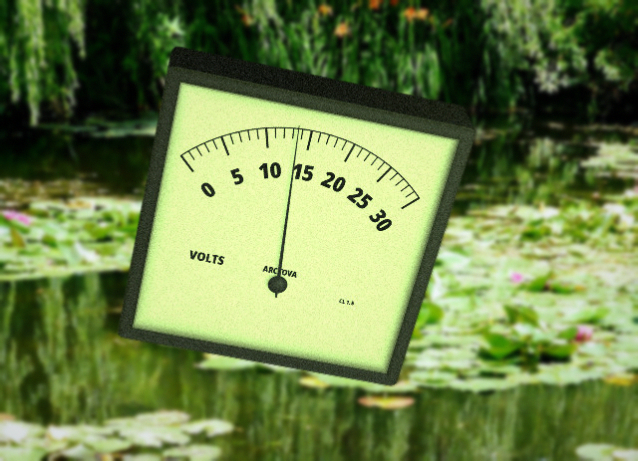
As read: **13.5** V
